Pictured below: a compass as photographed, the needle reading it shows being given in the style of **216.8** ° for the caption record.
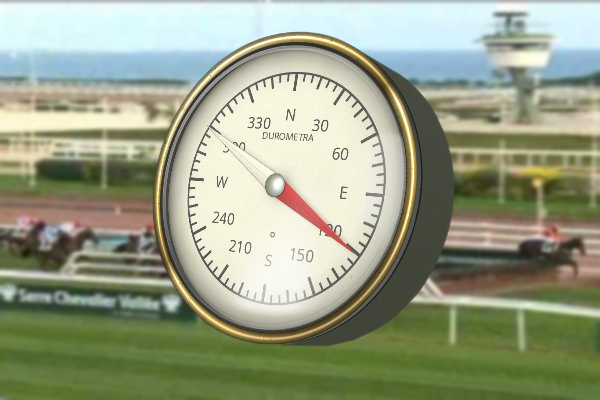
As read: **120** °
